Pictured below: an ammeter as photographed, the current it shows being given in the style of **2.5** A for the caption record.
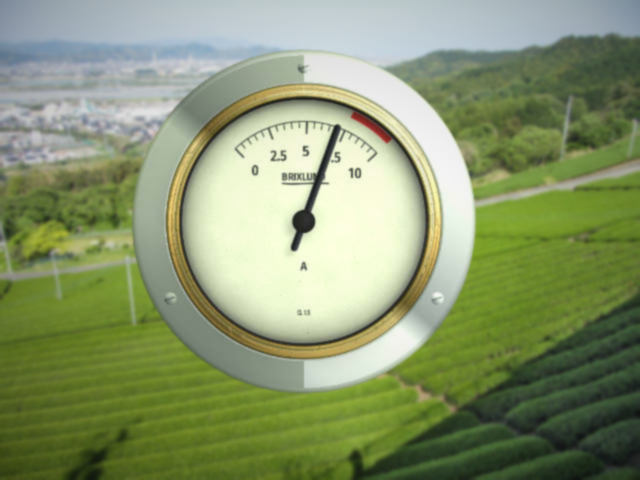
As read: **7** A
